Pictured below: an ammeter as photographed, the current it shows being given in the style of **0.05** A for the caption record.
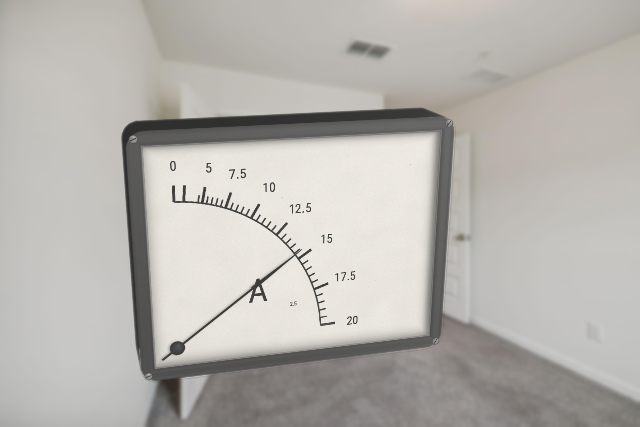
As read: **14.5** A
